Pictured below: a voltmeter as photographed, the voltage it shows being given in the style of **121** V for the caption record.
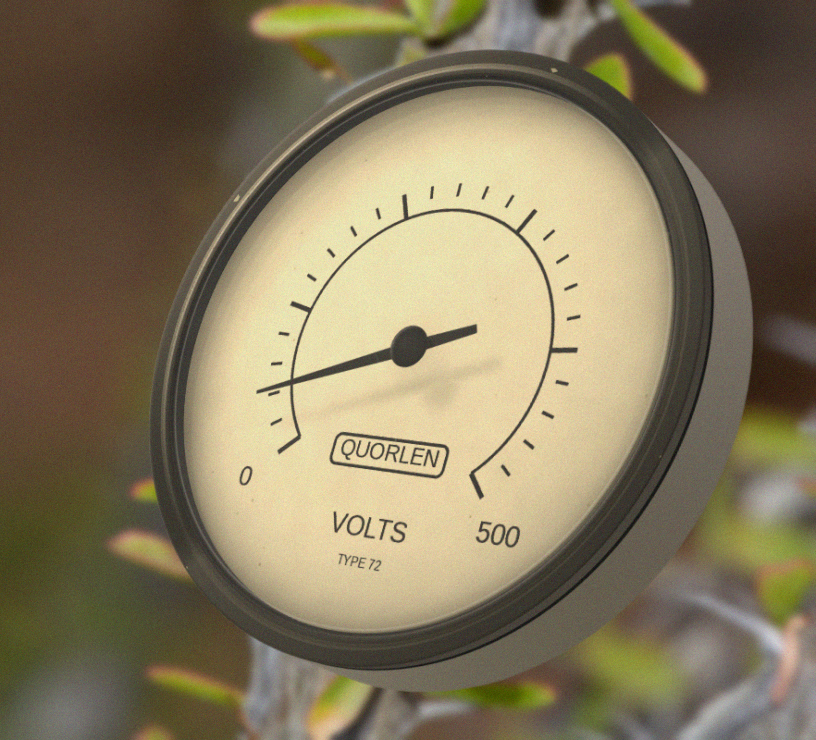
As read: **40** V
